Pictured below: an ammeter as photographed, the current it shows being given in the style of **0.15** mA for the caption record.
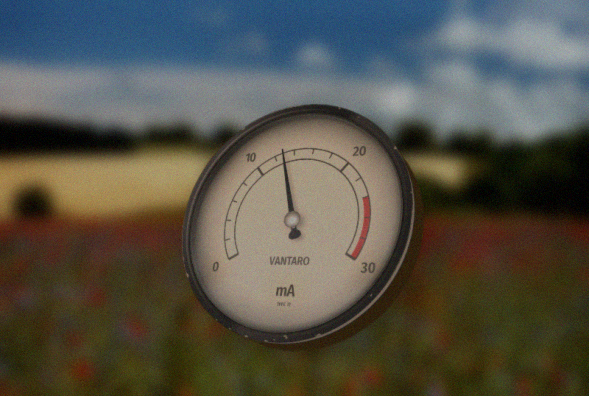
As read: **13** mA
